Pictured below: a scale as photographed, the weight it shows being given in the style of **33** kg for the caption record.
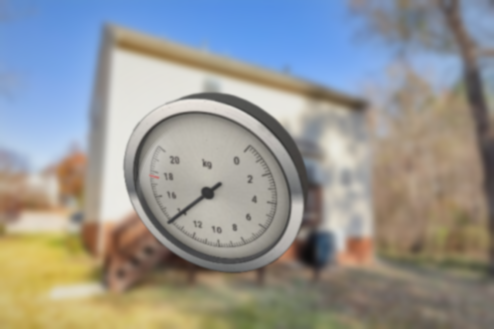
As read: **14** kg
